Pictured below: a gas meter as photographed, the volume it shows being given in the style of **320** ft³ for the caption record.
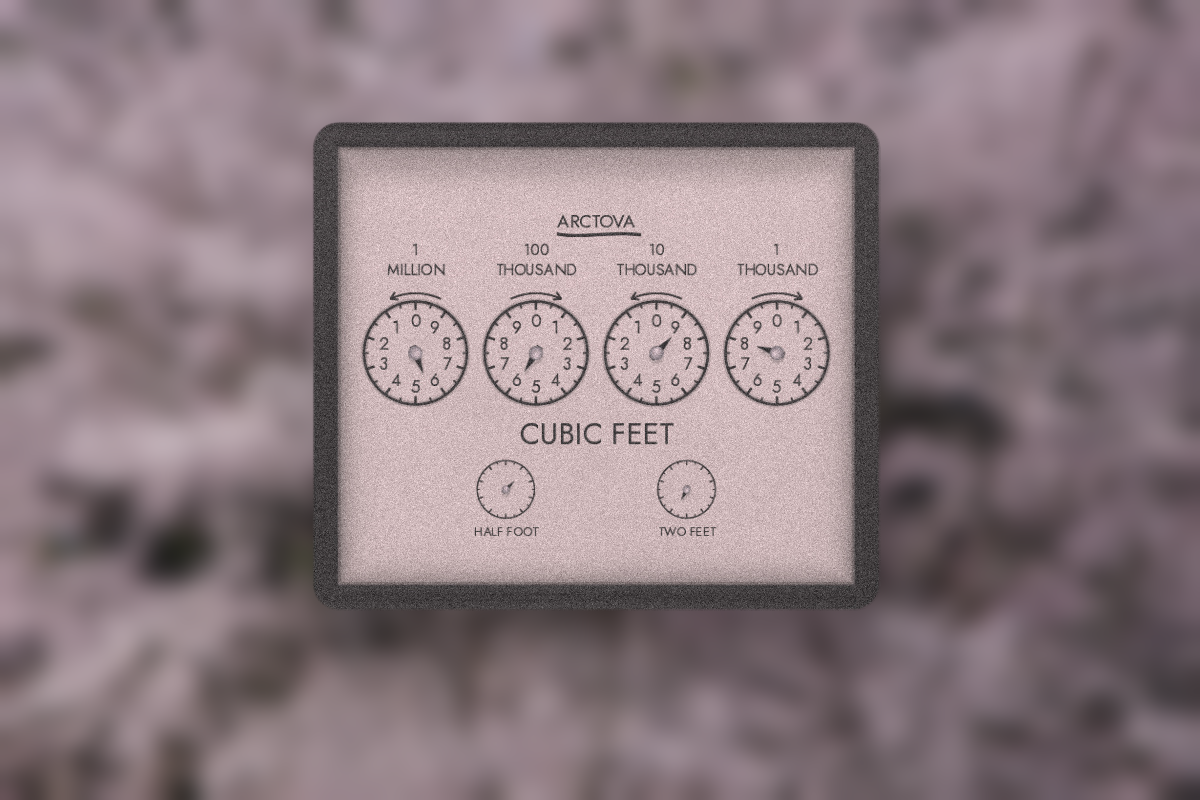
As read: **558800** ft³
